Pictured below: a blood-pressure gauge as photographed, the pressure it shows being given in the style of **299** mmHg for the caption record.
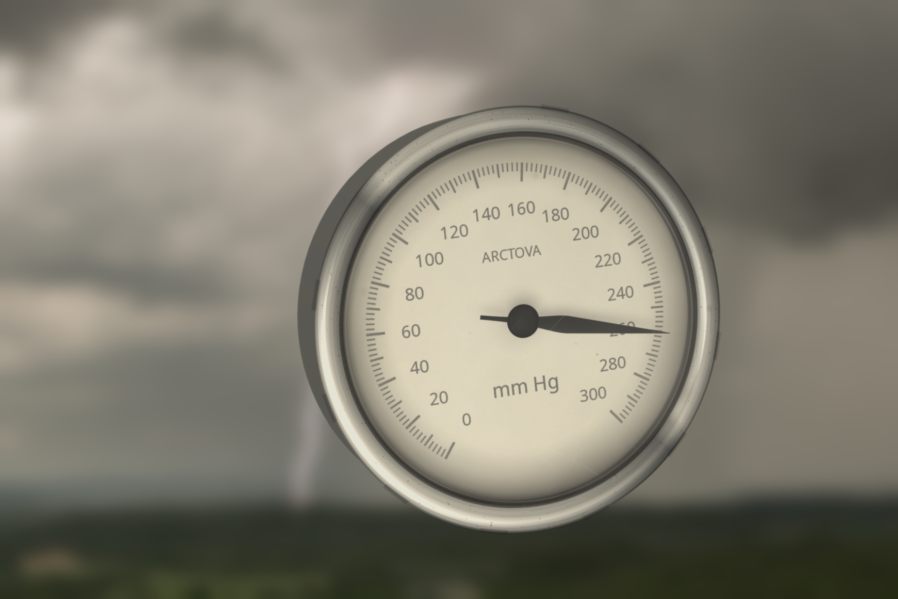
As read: **260** mmHg
